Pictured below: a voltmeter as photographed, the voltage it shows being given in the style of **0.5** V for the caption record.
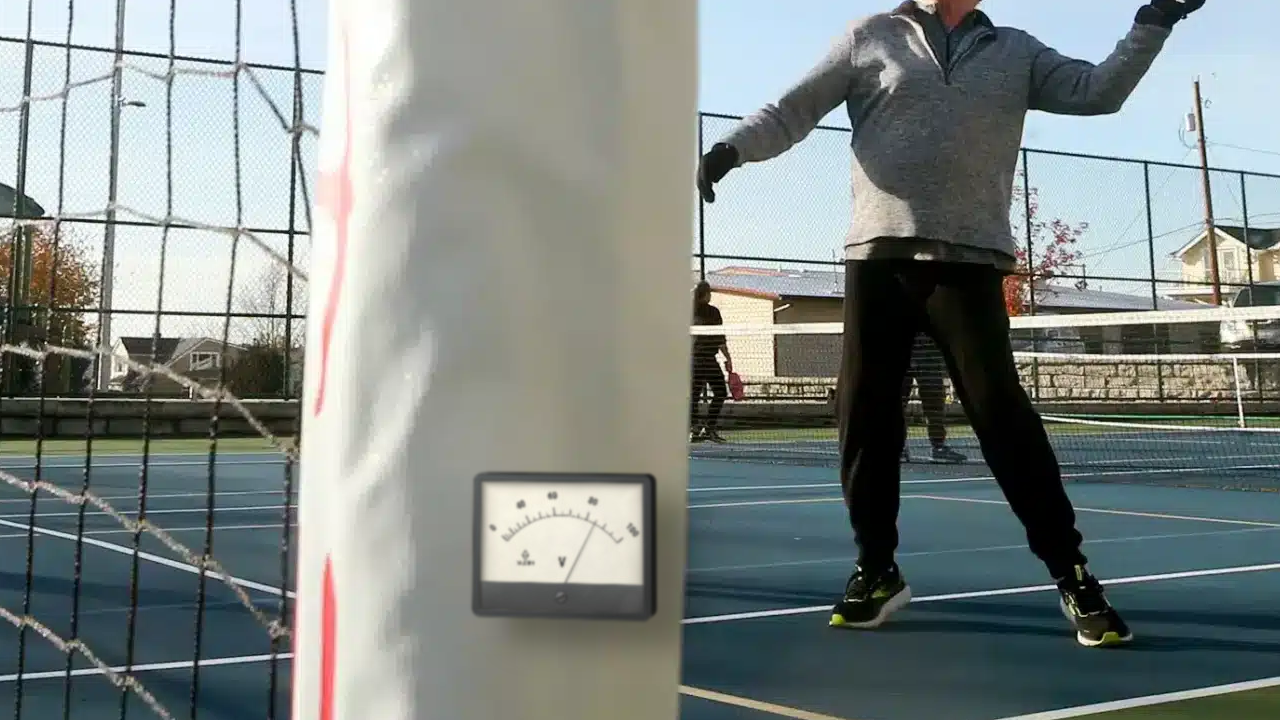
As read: **85** V
